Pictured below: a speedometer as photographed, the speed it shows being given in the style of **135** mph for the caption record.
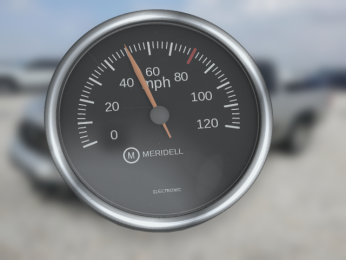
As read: **50** mph
